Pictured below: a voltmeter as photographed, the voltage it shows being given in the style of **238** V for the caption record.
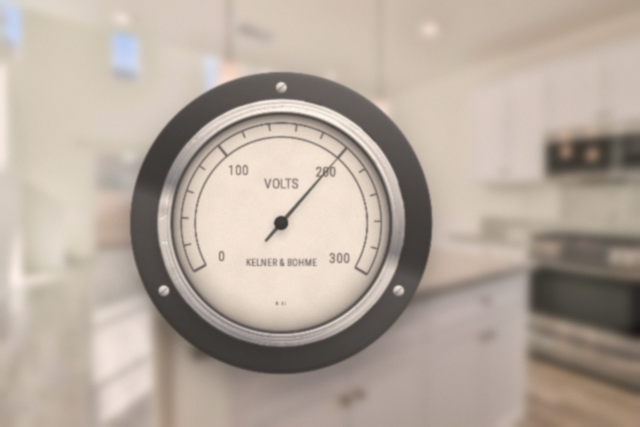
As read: **200** V
